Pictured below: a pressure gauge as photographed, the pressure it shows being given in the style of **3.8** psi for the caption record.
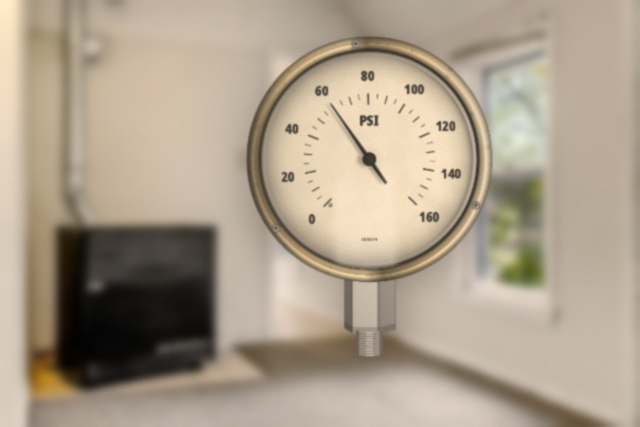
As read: **60** psi
